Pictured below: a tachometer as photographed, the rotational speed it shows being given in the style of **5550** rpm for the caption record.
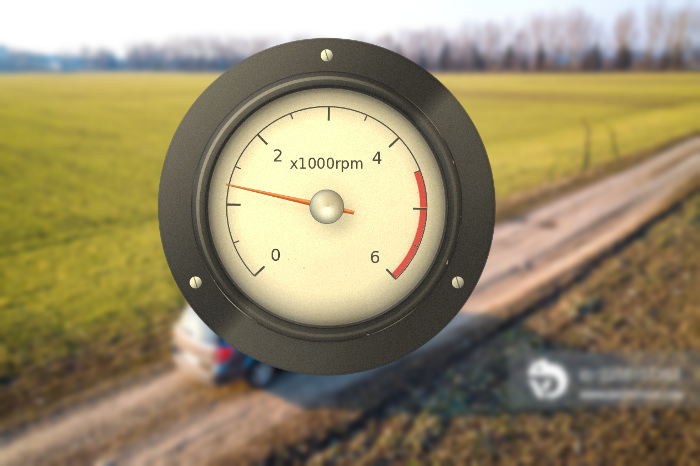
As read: **1250** rpm
